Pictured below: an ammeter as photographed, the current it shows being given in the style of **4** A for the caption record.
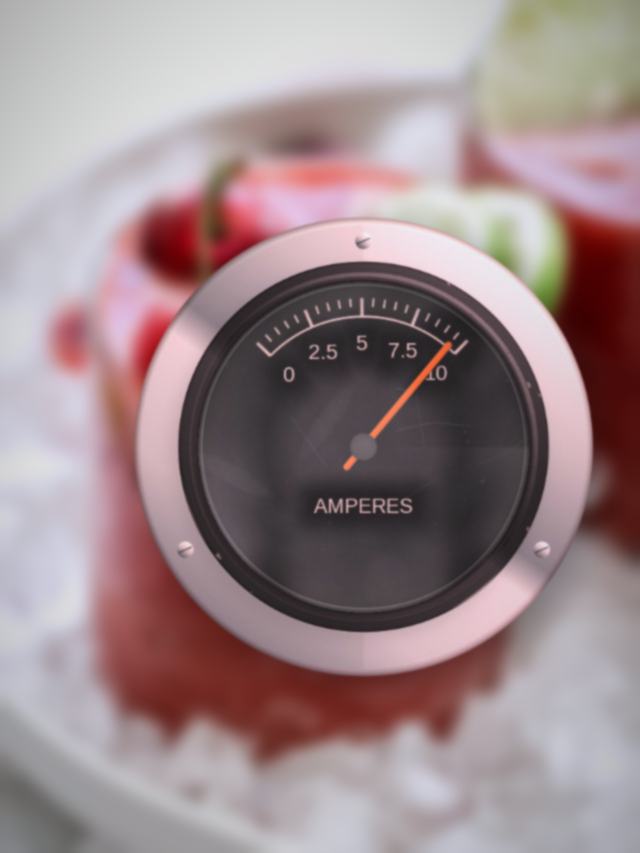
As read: **9.5** A
